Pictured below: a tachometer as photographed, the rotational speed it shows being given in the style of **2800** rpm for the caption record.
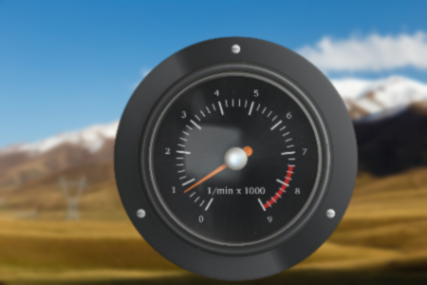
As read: **800** rpm
